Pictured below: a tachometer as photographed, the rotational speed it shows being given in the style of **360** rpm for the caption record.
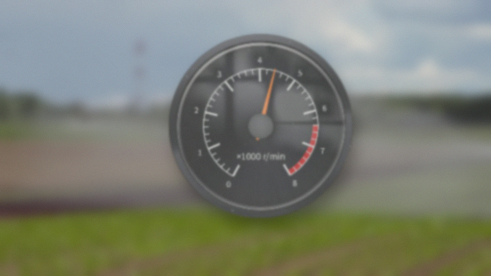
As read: **4400** rpm
